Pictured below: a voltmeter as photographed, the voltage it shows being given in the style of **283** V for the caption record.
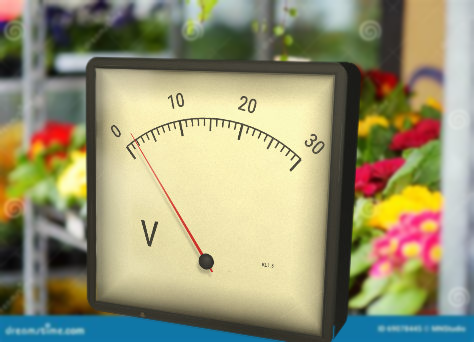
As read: **2** V
